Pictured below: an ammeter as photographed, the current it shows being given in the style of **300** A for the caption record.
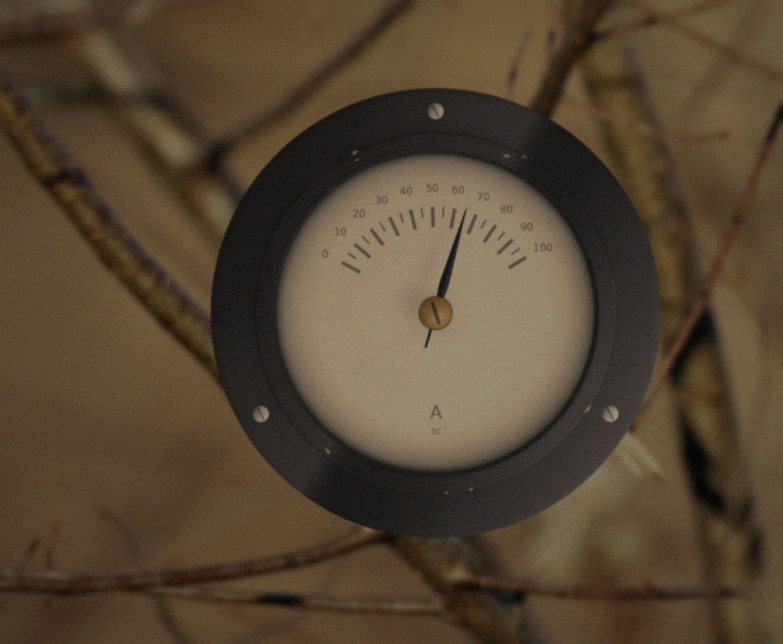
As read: **65** A
